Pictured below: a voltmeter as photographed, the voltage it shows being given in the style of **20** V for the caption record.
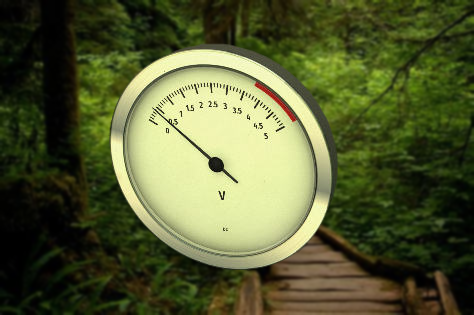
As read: **0.5** V
